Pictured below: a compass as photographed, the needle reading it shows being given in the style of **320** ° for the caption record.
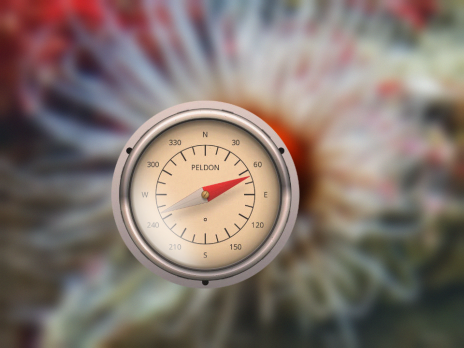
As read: **67.5** °
